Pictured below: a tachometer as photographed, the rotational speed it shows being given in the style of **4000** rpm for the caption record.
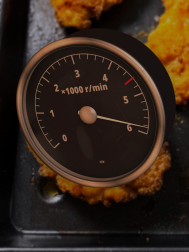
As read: **5800** rpm
